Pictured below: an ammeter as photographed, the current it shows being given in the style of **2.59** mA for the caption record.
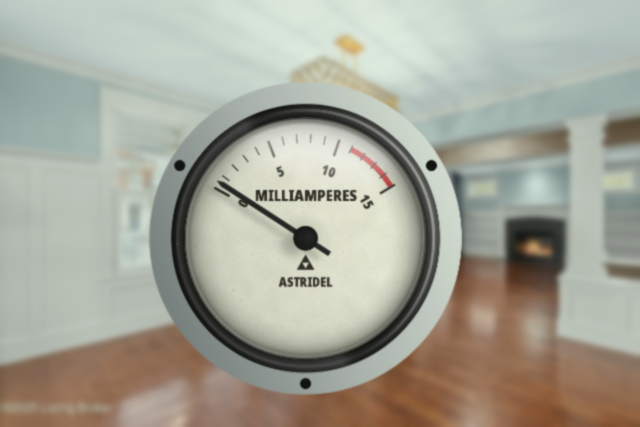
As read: **0.5** mA
